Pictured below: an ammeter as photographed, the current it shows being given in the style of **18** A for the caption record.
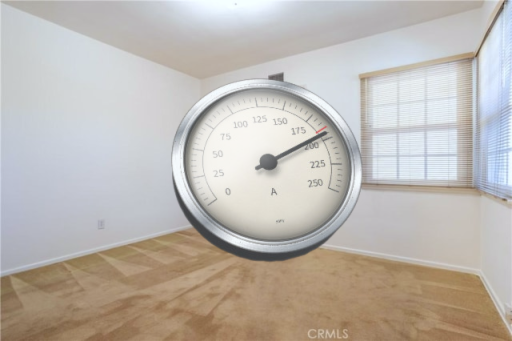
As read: **195** A
